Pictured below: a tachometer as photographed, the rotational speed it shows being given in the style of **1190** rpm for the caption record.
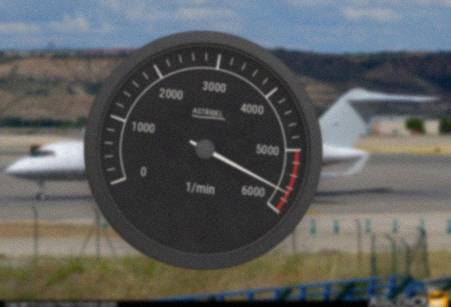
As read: **5700** rpm
